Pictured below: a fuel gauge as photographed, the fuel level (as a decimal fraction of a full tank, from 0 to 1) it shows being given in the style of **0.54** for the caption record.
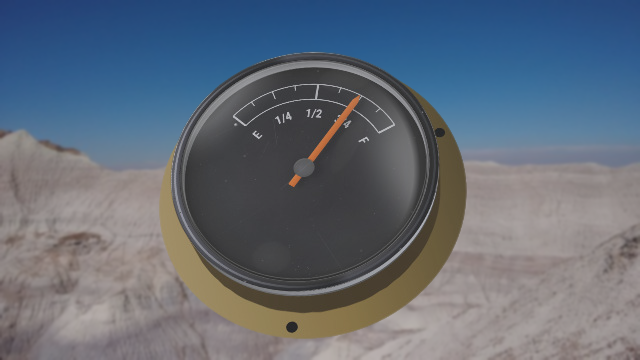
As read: **0.75**
